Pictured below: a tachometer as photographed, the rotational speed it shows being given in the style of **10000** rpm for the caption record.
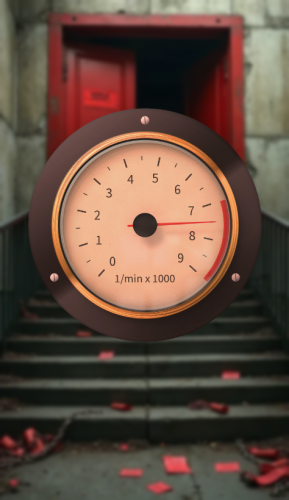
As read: **7500** rpm
